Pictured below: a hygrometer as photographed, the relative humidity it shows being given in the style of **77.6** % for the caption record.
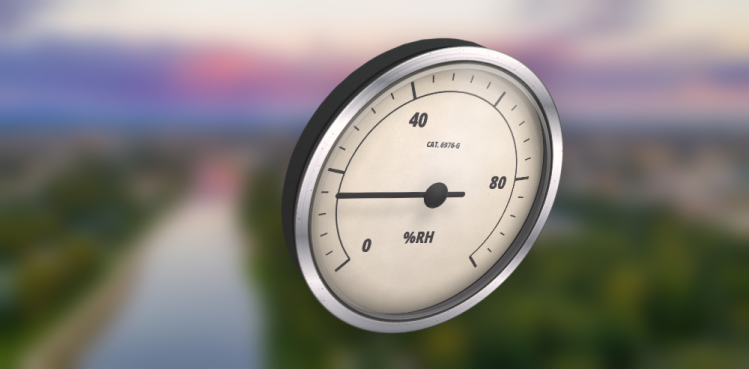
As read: **16** %
